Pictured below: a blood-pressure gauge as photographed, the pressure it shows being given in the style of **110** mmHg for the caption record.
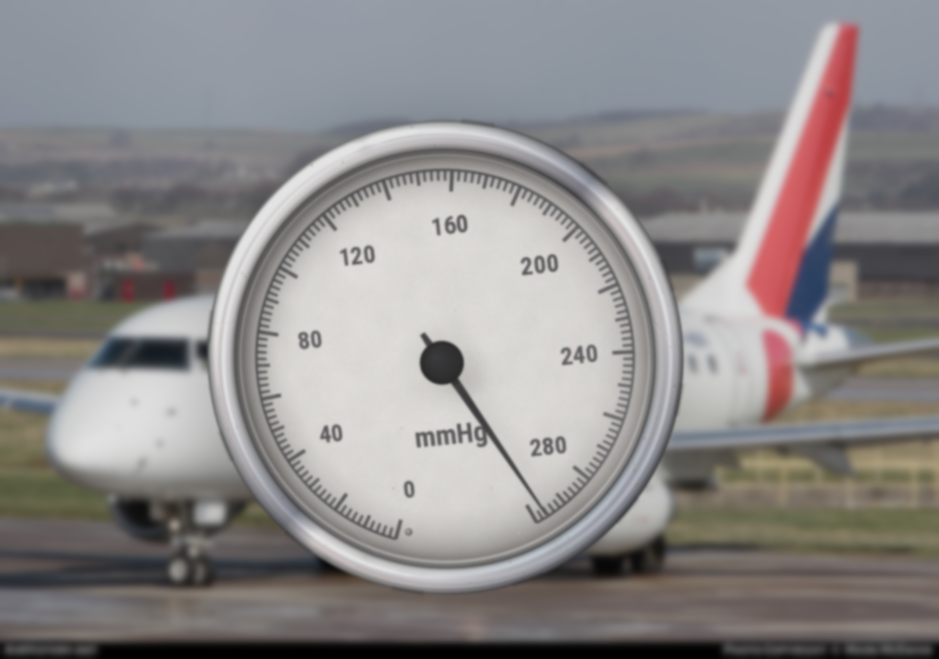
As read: **296** mmHg
